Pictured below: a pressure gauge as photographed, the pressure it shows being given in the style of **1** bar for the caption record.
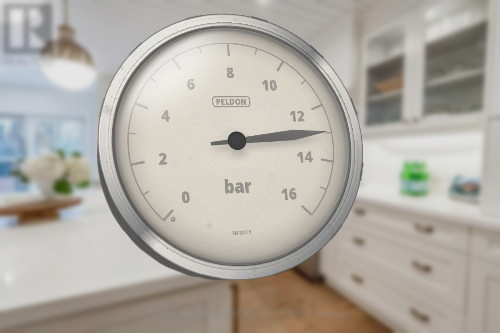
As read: **13** bar
